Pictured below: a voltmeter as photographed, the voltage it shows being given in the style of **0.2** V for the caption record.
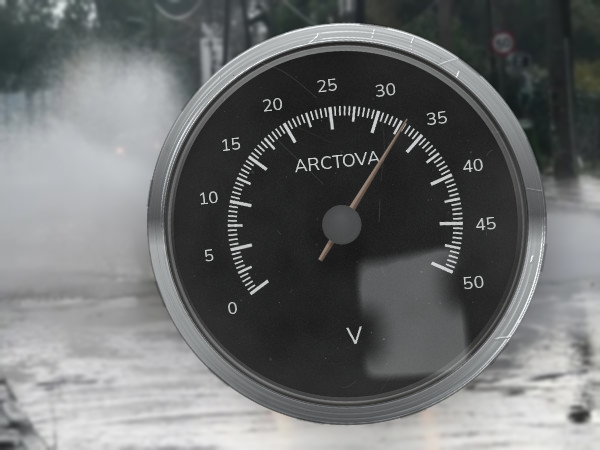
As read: **33** V
